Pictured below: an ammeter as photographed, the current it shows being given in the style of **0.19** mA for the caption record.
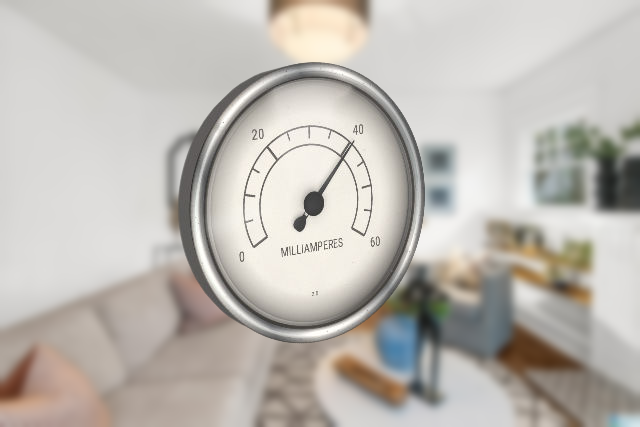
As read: **40** mA
